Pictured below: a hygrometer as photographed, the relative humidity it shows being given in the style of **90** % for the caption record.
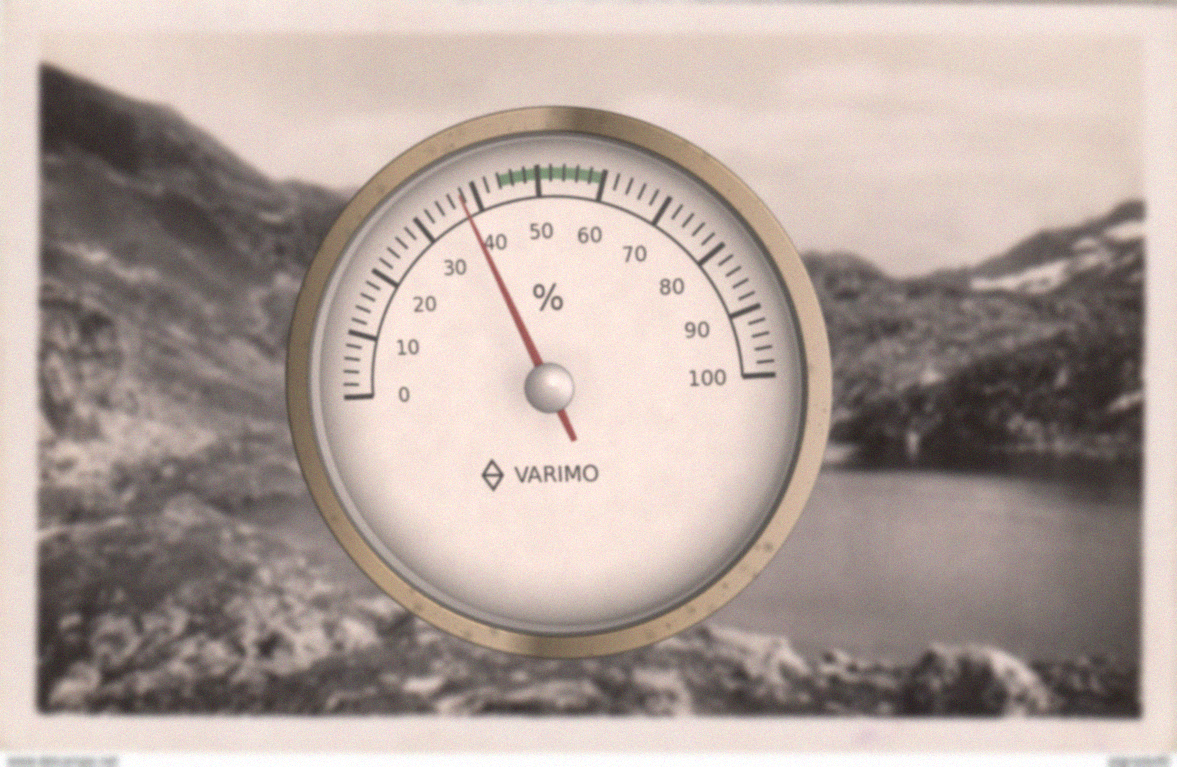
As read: **38** %
